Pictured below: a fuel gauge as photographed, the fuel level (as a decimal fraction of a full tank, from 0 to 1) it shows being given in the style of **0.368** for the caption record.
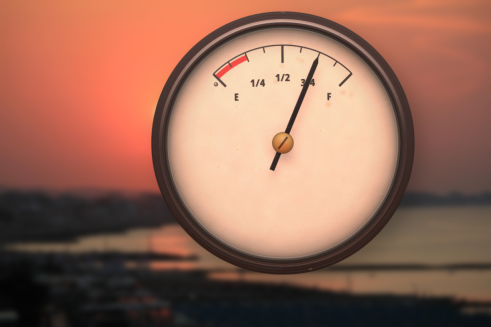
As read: **0.75**
